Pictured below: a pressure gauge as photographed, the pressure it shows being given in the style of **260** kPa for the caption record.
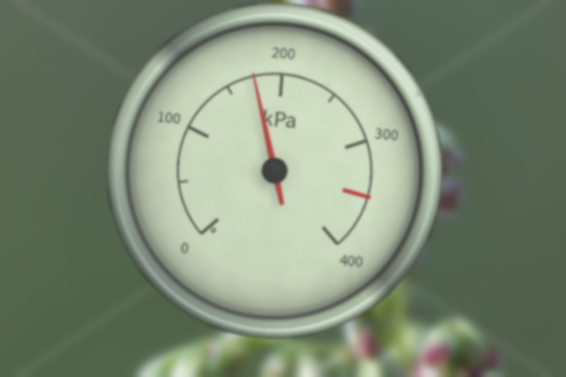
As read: **175** kPa
